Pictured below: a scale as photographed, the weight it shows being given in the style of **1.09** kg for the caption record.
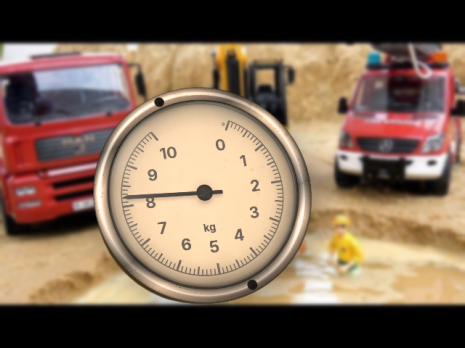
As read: **8.2** kg
